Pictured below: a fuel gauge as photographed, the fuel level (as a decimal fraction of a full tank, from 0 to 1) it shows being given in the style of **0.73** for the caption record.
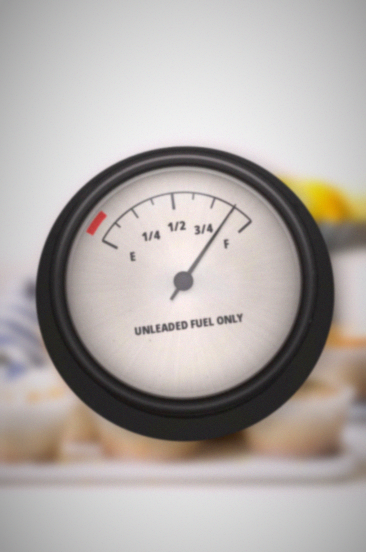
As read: **0.875**
